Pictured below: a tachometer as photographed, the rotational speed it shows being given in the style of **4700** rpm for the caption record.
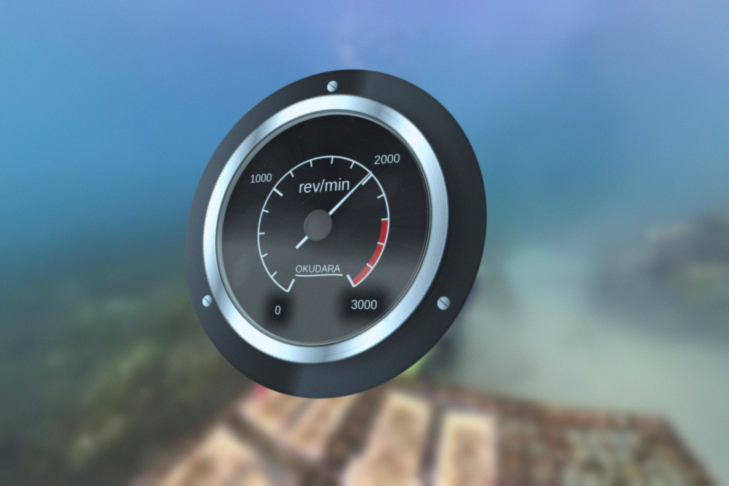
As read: **2000** rpm
